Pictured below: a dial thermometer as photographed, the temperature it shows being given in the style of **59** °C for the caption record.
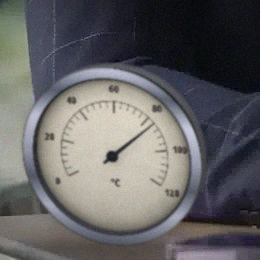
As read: **84** °C
